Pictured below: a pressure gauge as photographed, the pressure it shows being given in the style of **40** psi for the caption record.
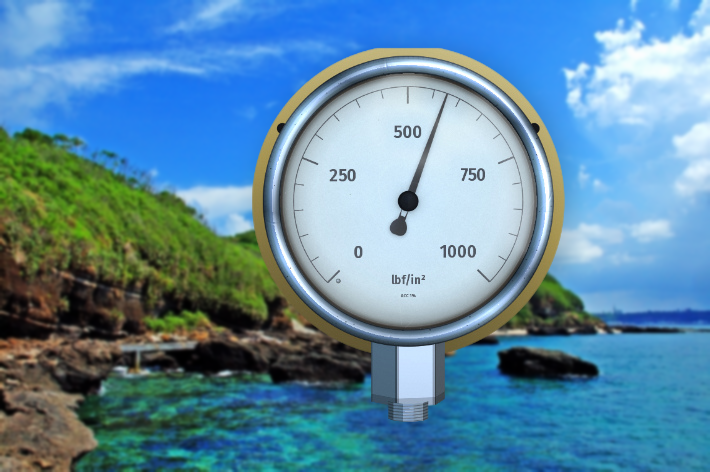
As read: **575** psi
